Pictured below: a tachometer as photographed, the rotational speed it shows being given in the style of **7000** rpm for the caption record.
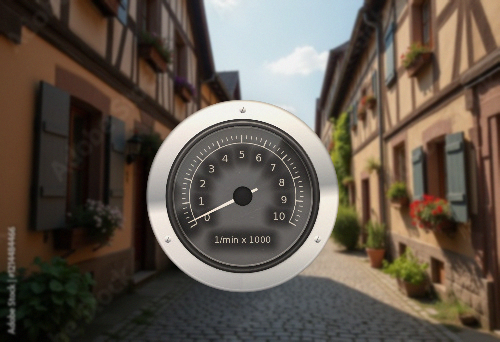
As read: **200** rpm
